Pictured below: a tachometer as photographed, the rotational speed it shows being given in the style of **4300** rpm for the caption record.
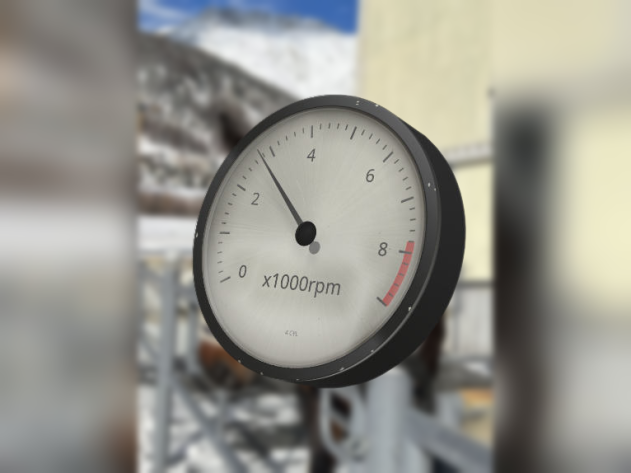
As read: **2800** rpm
